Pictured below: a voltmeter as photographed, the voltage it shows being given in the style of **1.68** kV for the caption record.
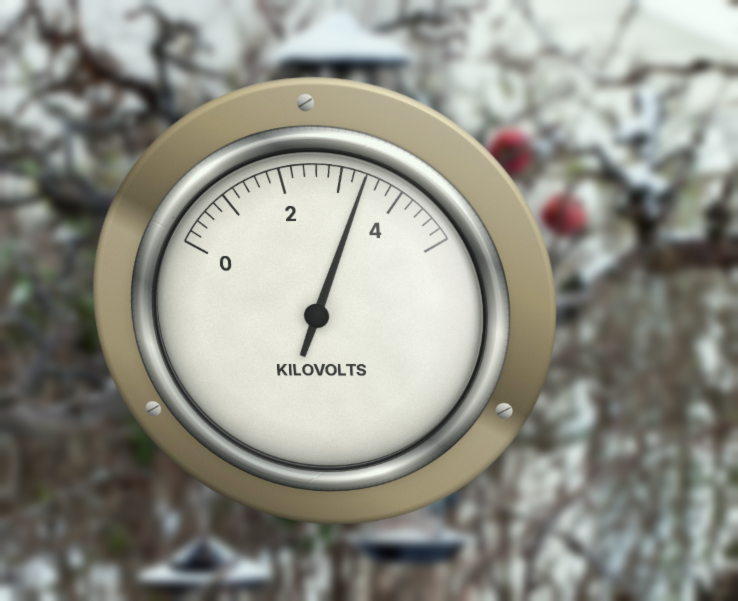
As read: **3.4** kV
